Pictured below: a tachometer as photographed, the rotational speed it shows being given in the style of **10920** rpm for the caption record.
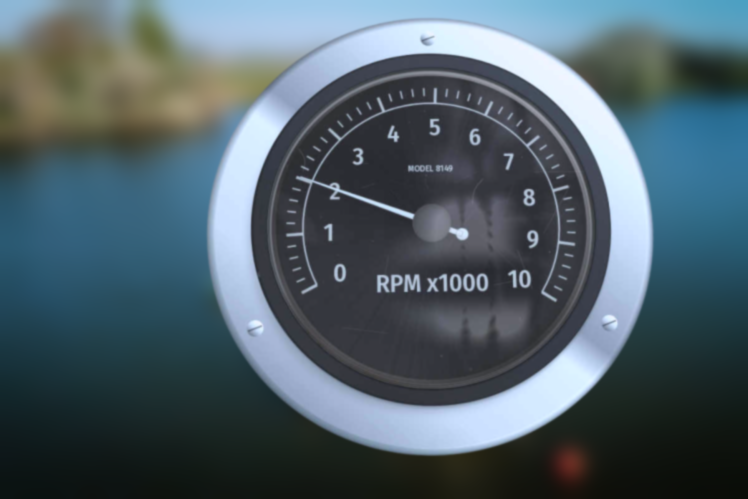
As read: **2000** rpm
